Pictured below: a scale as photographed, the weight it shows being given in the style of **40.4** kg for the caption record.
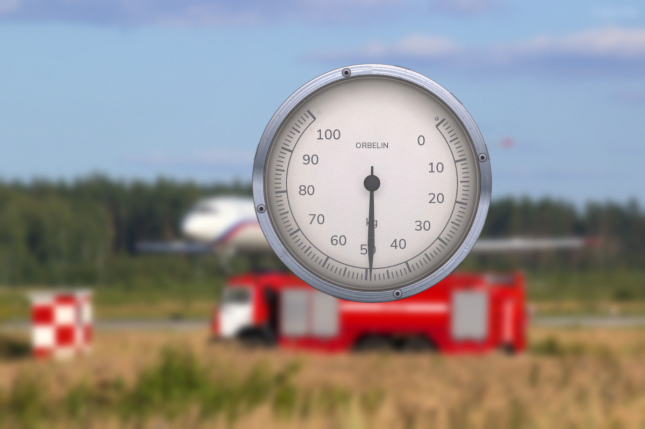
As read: **49** kg
